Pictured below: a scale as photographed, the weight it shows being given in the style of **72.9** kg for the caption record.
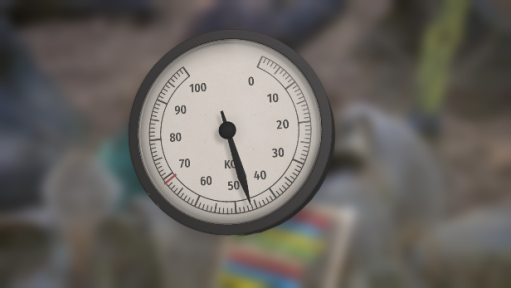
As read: **46** kg
